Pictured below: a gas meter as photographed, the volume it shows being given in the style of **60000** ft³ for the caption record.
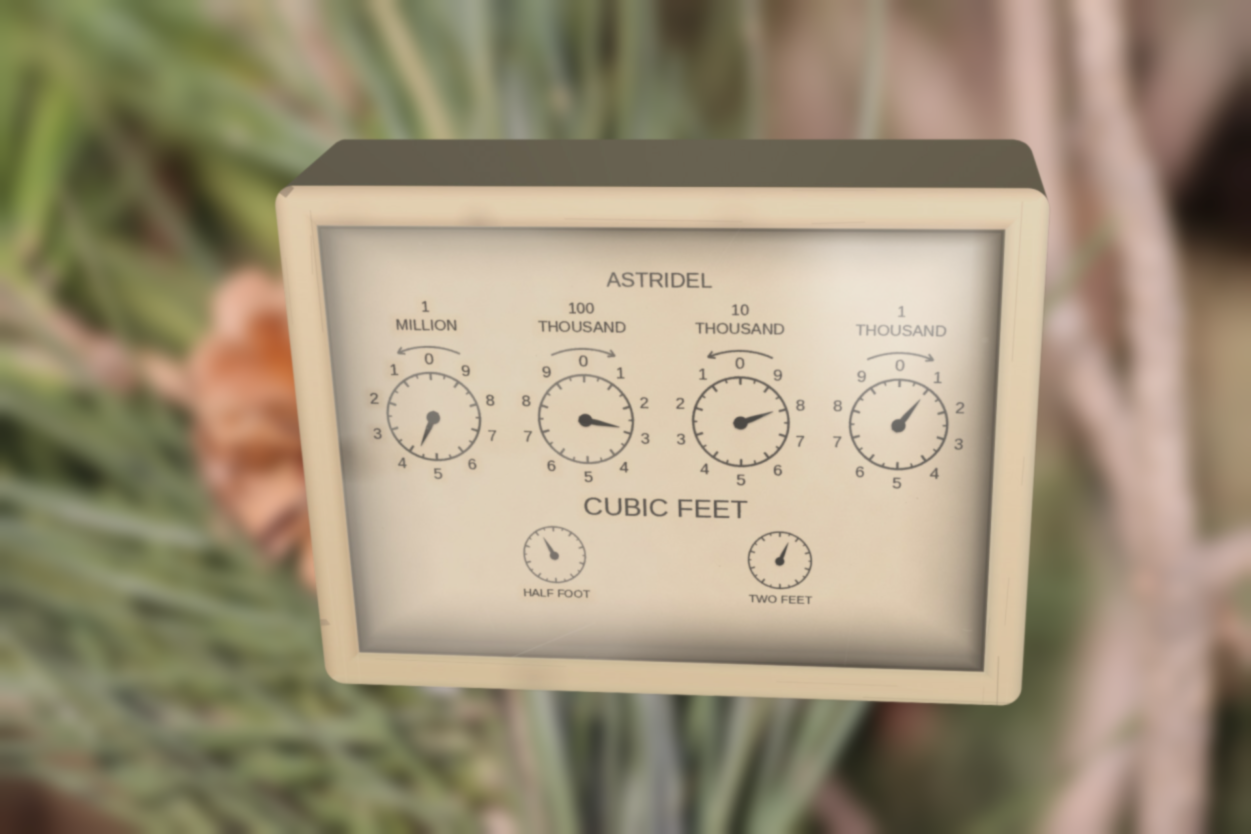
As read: **428100** ft³
